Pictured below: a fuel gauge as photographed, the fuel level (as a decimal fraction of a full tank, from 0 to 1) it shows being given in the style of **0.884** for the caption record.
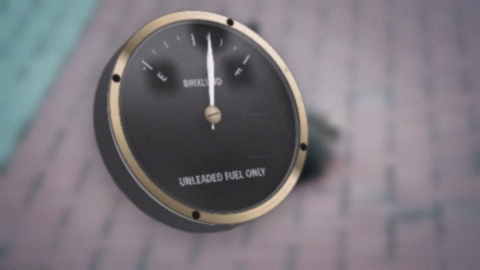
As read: **0.625**
